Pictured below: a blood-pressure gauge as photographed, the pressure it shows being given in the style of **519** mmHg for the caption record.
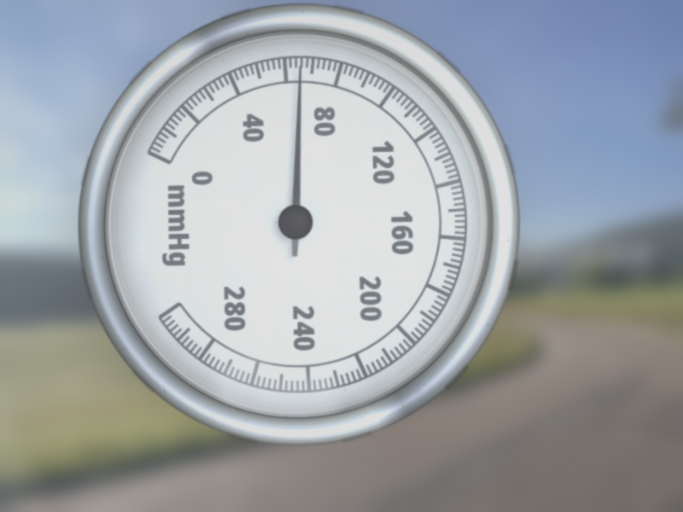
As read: **66** mmHg
